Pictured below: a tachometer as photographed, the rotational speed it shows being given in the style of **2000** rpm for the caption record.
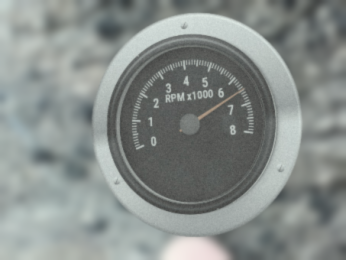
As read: **6500** rpm
